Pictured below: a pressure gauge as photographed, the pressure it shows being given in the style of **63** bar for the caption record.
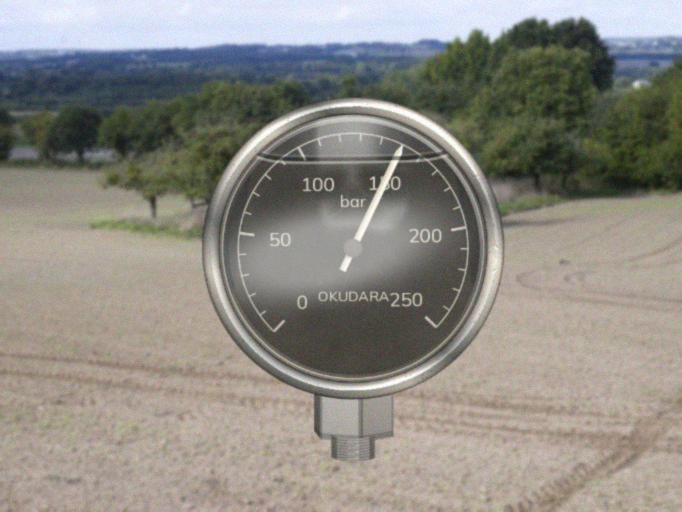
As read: **150** bar
